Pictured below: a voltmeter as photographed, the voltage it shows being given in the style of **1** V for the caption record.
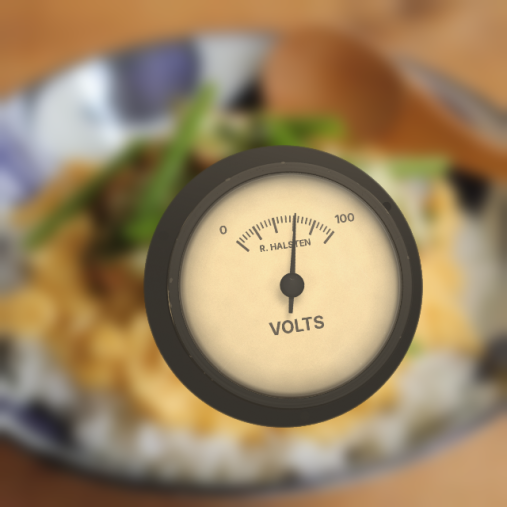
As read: **60** V
